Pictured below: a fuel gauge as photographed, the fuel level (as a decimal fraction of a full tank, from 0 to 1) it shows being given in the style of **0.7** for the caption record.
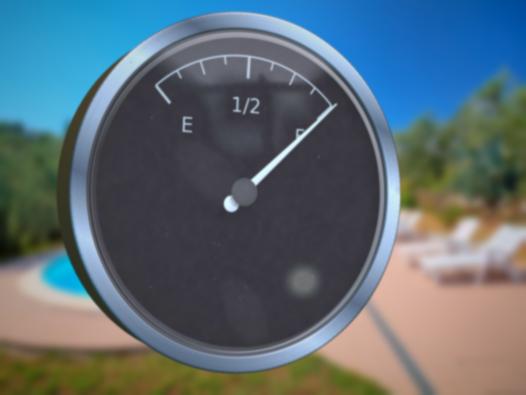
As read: **1**
